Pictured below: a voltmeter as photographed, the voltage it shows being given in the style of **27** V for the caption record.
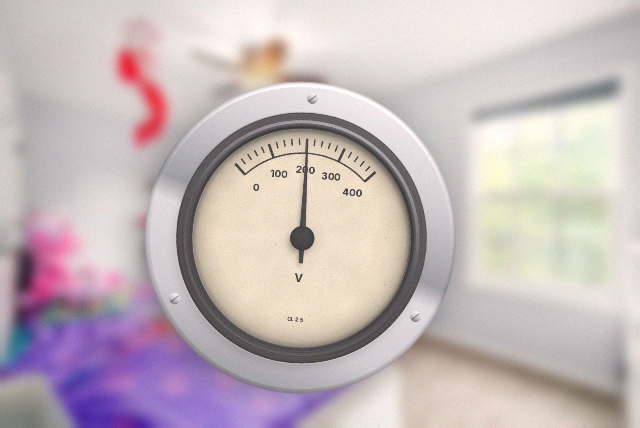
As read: **200** V
